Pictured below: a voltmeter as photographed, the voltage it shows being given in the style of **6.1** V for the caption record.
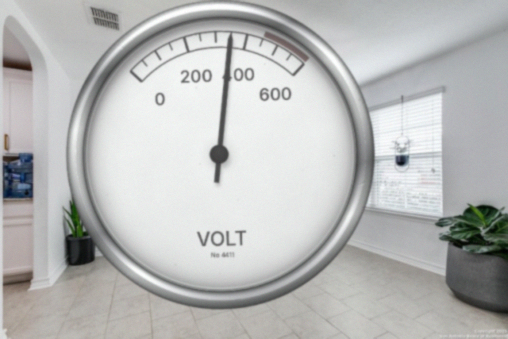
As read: **350** V
